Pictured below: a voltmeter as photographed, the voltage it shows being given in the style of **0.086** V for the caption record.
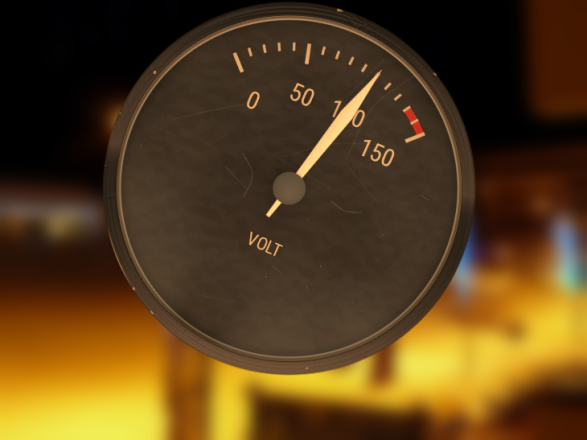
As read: **100** V
